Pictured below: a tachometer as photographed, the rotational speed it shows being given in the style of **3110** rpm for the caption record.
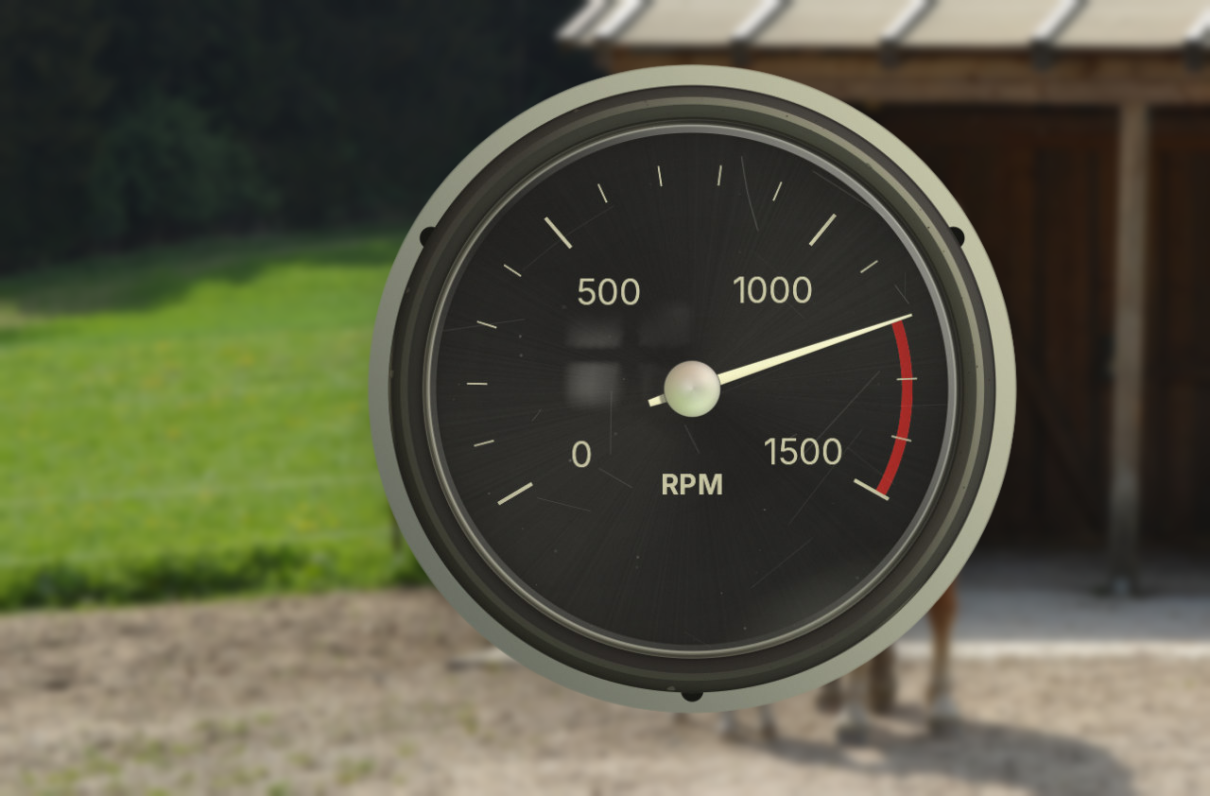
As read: **1200** rpm
